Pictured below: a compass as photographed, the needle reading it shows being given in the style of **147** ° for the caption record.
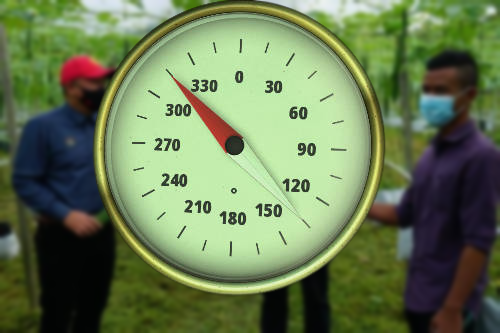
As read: **315** °
